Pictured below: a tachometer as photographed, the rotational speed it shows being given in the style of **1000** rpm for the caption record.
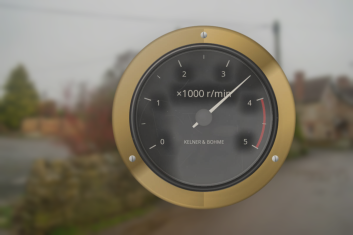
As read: **3500** rpm
